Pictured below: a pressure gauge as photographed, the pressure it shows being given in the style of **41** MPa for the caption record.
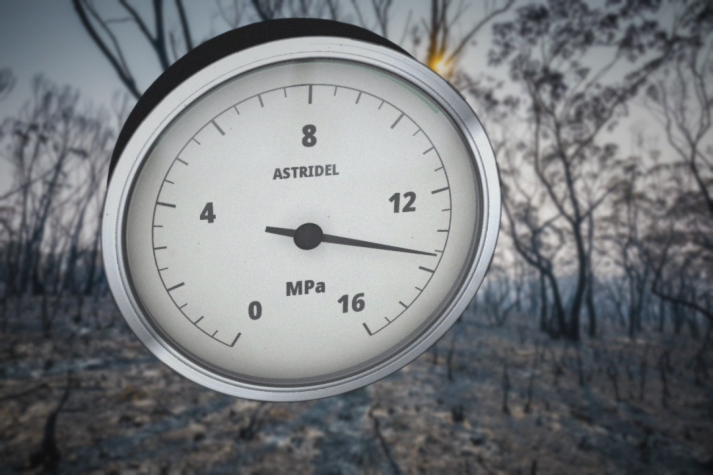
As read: **13.5** MPa
